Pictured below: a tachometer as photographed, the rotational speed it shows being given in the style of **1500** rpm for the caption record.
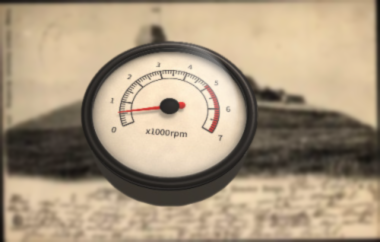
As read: **500** rpm
